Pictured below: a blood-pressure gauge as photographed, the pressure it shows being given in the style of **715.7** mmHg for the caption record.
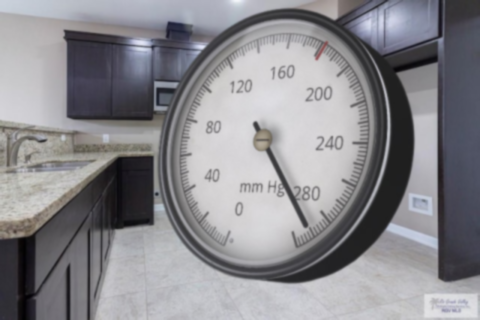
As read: **290** mmHg
